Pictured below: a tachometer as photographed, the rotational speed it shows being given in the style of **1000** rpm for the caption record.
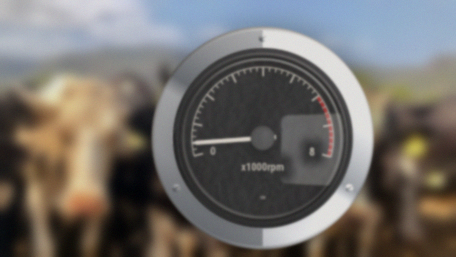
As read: **400** rpm
